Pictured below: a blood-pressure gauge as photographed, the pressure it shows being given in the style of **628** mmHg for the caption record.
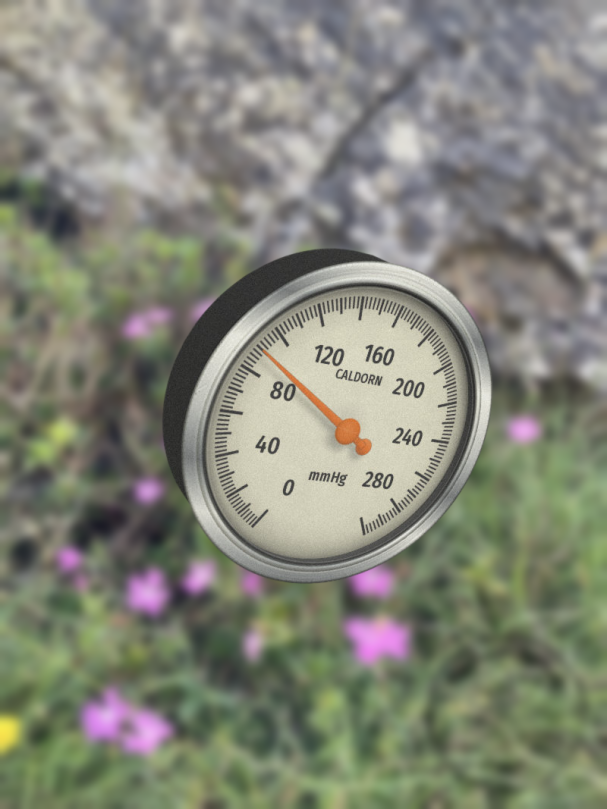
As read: **90** mmHg
